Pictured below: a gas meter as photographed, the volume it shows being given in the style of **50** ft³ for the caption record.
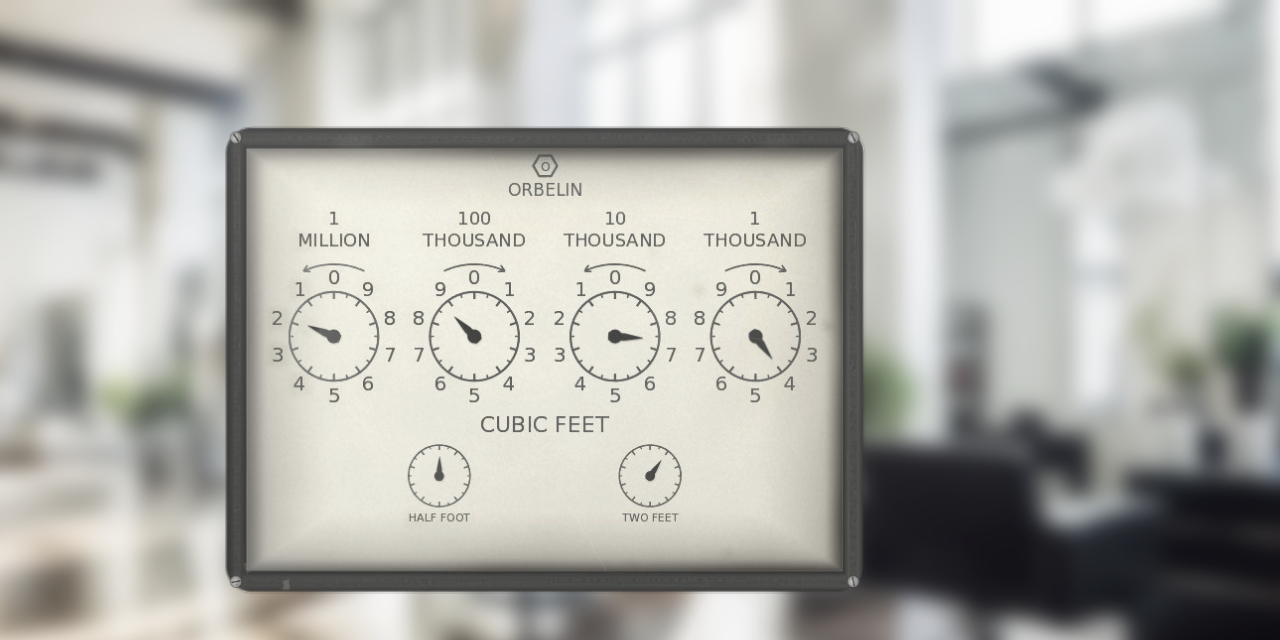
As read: **187400** ft³
